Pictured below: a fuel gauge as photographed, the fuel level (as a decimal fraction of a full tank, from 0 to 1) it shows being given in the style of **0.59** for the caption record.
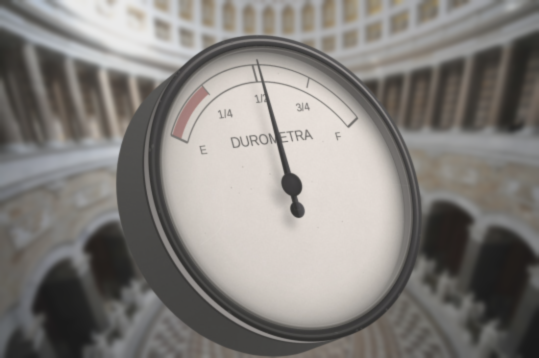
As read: **0.5**
